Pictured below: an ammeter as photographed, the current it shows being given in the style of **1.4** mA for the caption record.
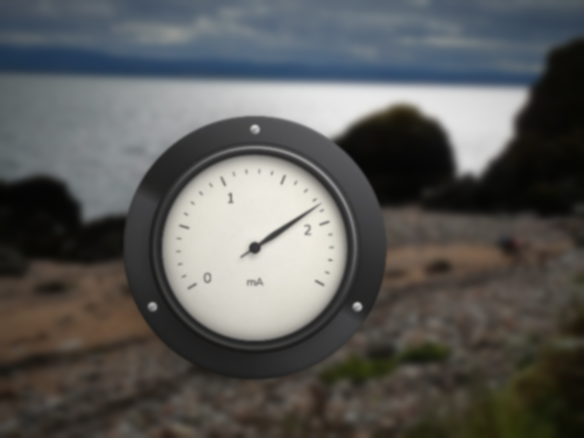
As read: **1.85** mA
